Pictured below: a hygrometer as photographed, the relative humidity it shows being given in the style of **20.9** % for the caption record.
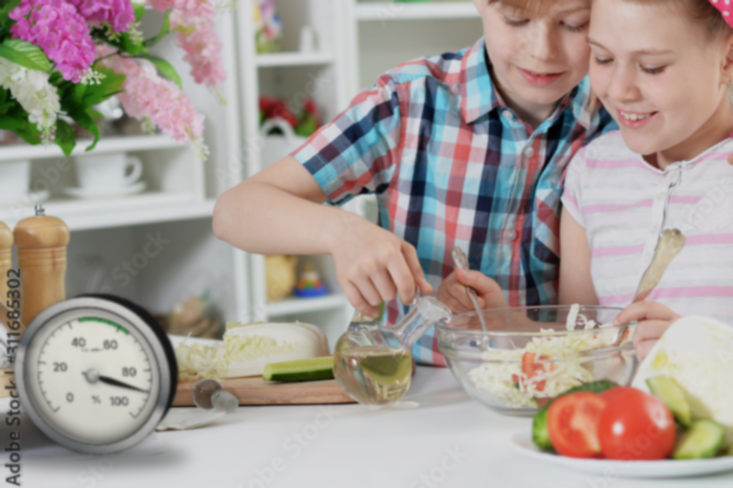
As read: **88** %
